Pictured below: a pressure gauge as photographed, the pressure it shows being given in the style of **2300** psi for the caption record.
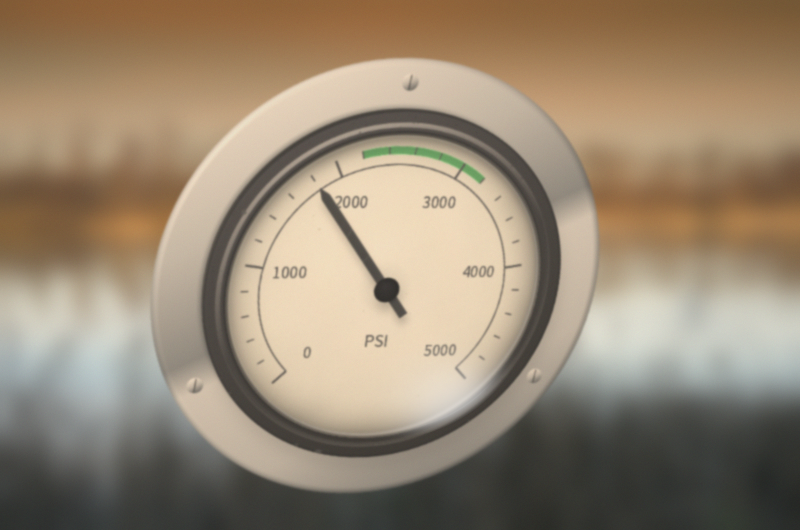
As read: **1800** psi
